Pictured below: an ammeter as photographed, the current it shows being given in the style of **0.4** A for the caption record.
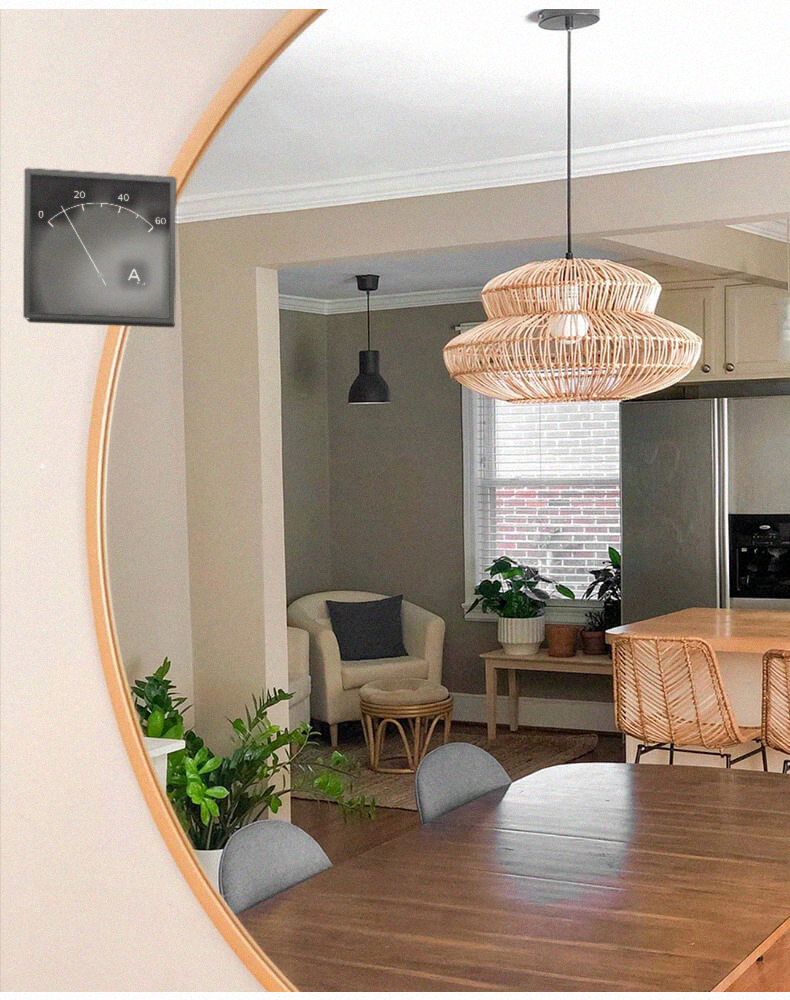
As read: **10** A
